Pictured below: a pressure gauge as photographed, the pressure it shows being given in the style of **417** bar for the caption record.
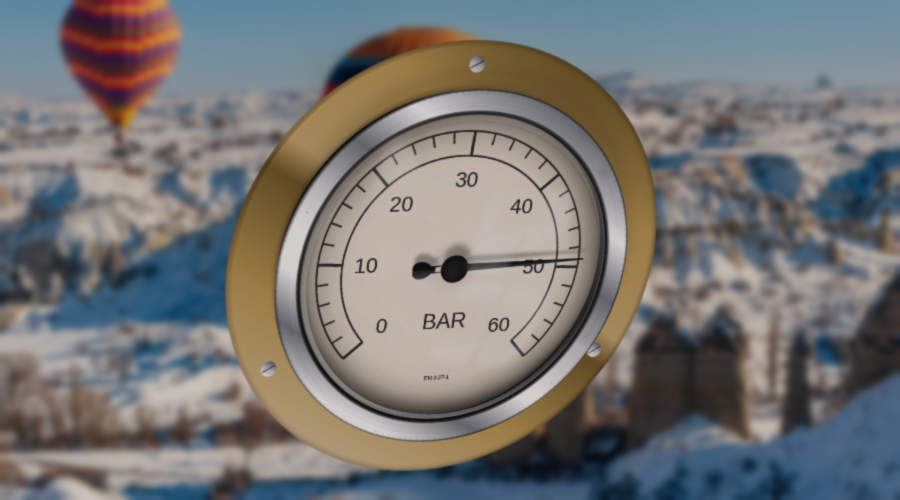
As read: **49** bar
